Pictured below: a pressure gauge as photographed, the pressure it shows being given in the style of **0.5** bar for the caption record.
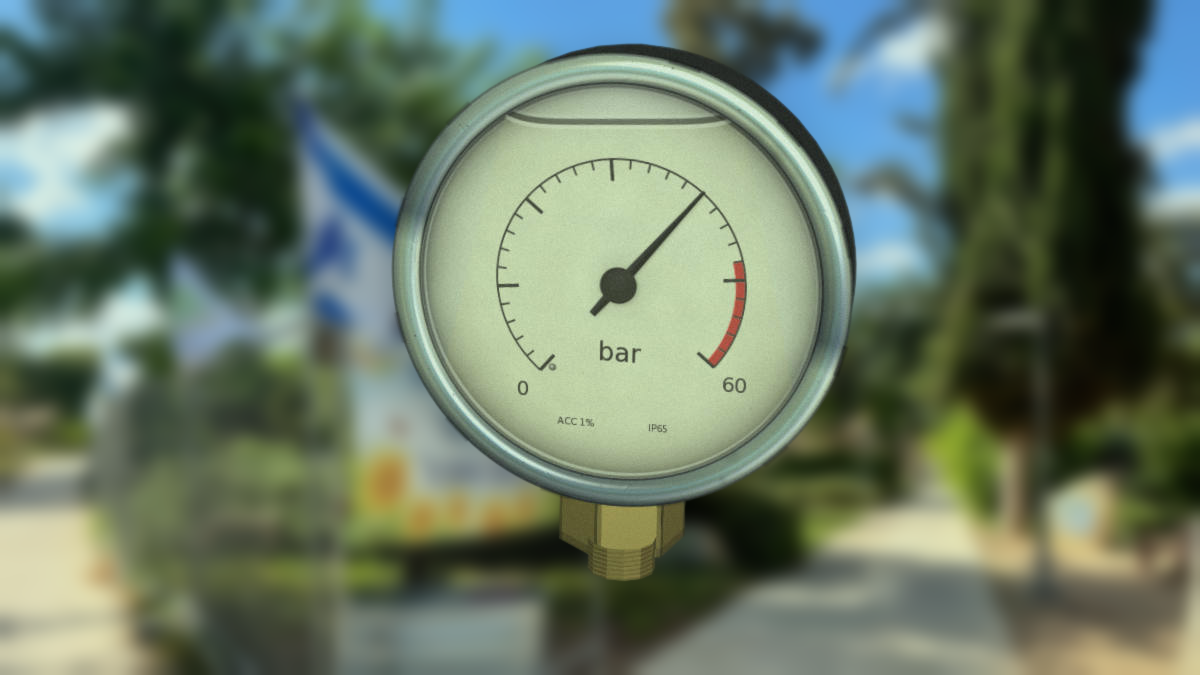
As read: **40** bar
